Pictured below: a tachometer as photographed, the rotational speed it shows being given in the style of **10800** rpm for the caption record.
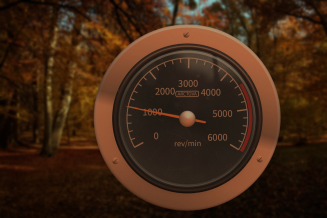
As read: **1000** rpm
